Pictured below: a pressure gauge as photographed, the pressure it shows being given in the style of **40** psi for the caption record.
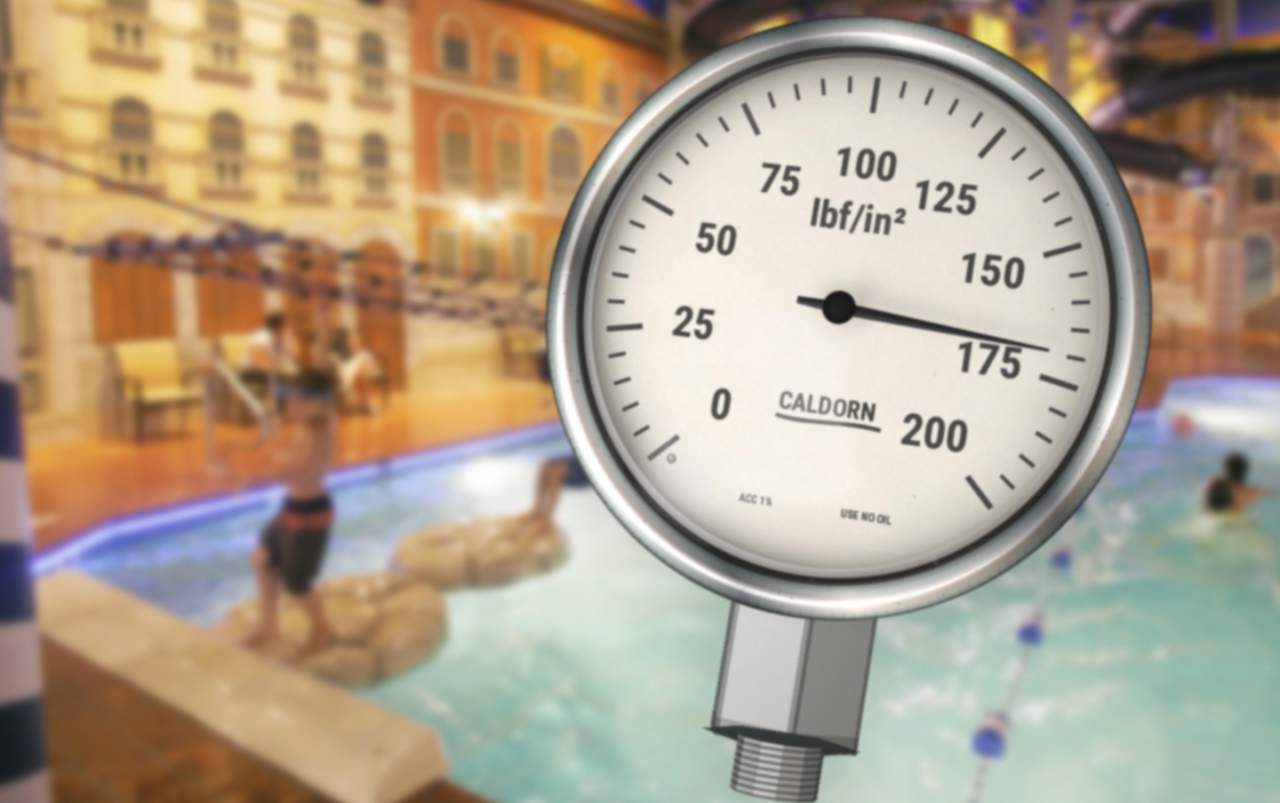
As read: **170** psi
